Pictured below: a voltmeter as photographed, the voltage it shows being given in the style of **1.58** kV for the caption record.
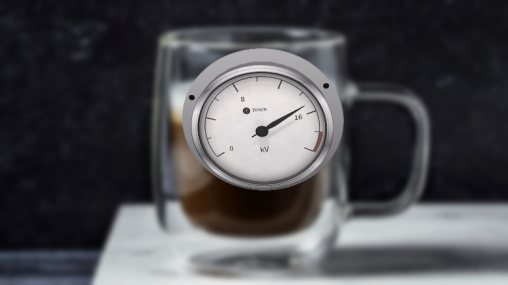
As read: **15** kV
